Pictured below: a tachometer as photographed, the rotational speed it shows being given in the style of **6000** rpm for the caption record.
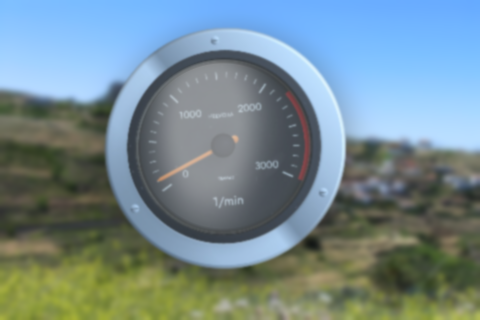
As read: **100** rpm
